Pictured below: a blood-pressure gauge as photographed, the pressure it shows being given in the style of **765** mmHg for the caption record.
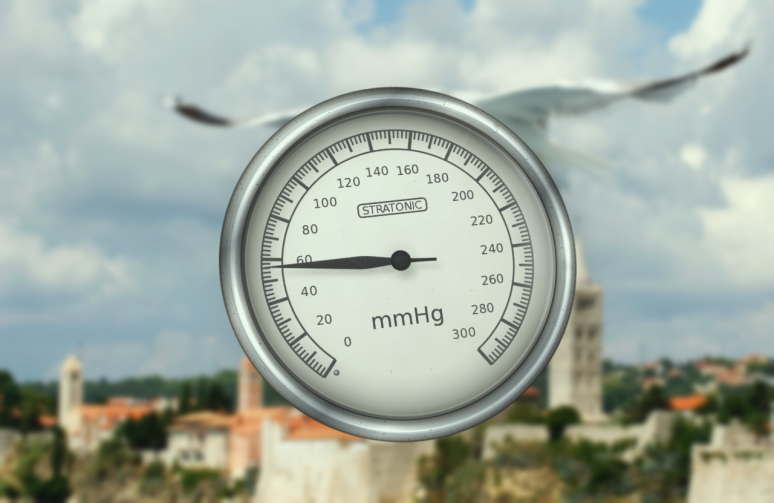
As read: **56** mmHg
